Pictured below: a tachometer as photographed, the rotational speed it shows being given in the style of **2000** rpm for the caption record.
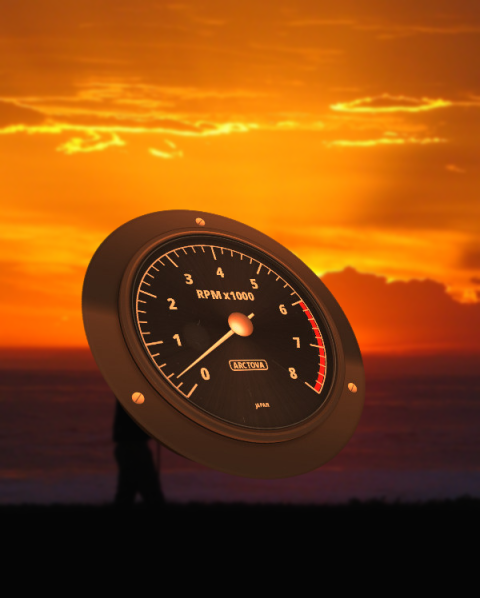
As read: **300** rpm
